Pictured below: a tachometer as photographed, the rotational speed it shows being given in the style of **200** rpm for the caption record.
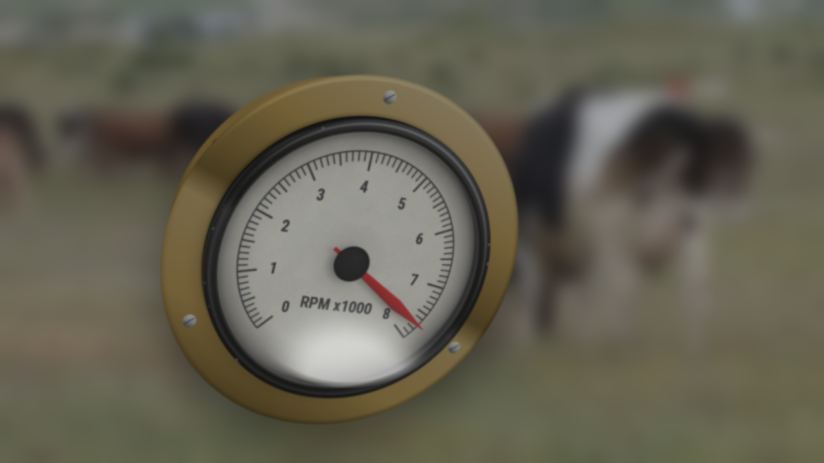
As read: **7700** rpm
